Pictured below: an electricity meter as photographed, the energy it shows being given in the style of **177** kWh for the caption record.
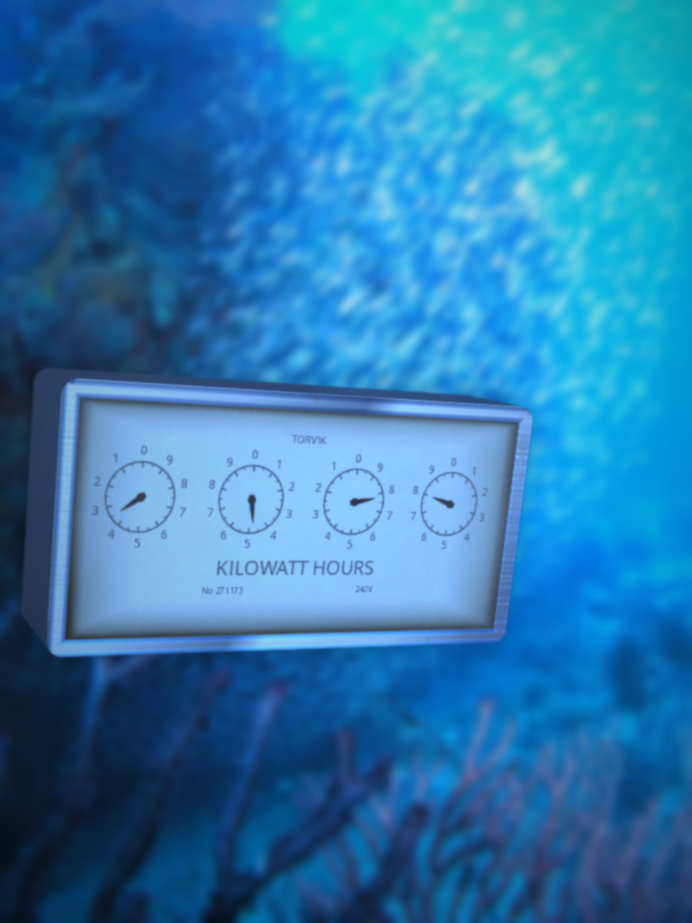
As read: **3478** kWh
